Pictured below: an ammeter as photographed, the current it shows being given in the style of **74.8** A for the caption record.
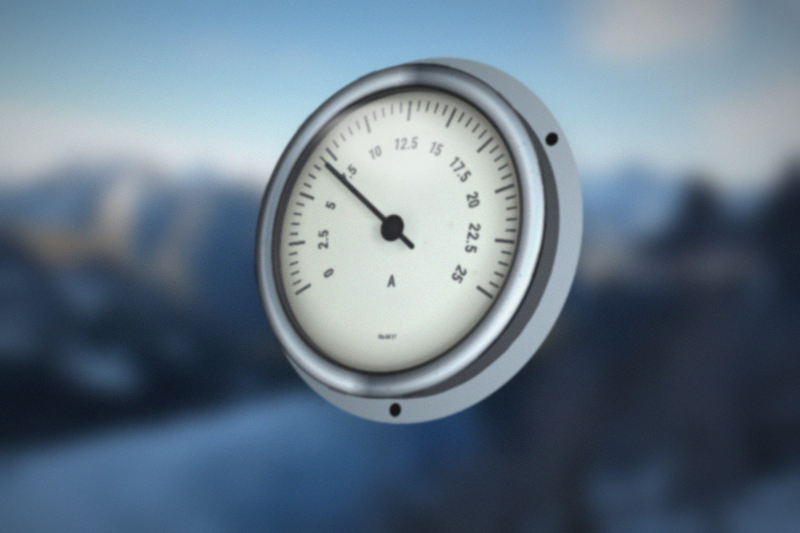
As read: **7** A
